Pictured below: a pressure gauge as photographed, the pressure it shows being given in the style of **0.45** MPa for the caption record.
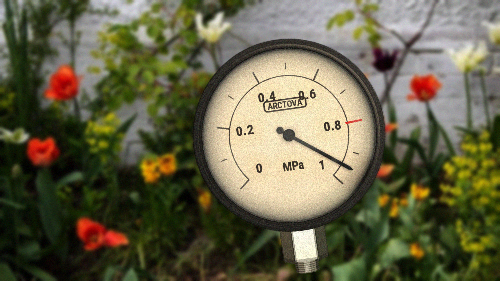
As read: **0.95** MPa
